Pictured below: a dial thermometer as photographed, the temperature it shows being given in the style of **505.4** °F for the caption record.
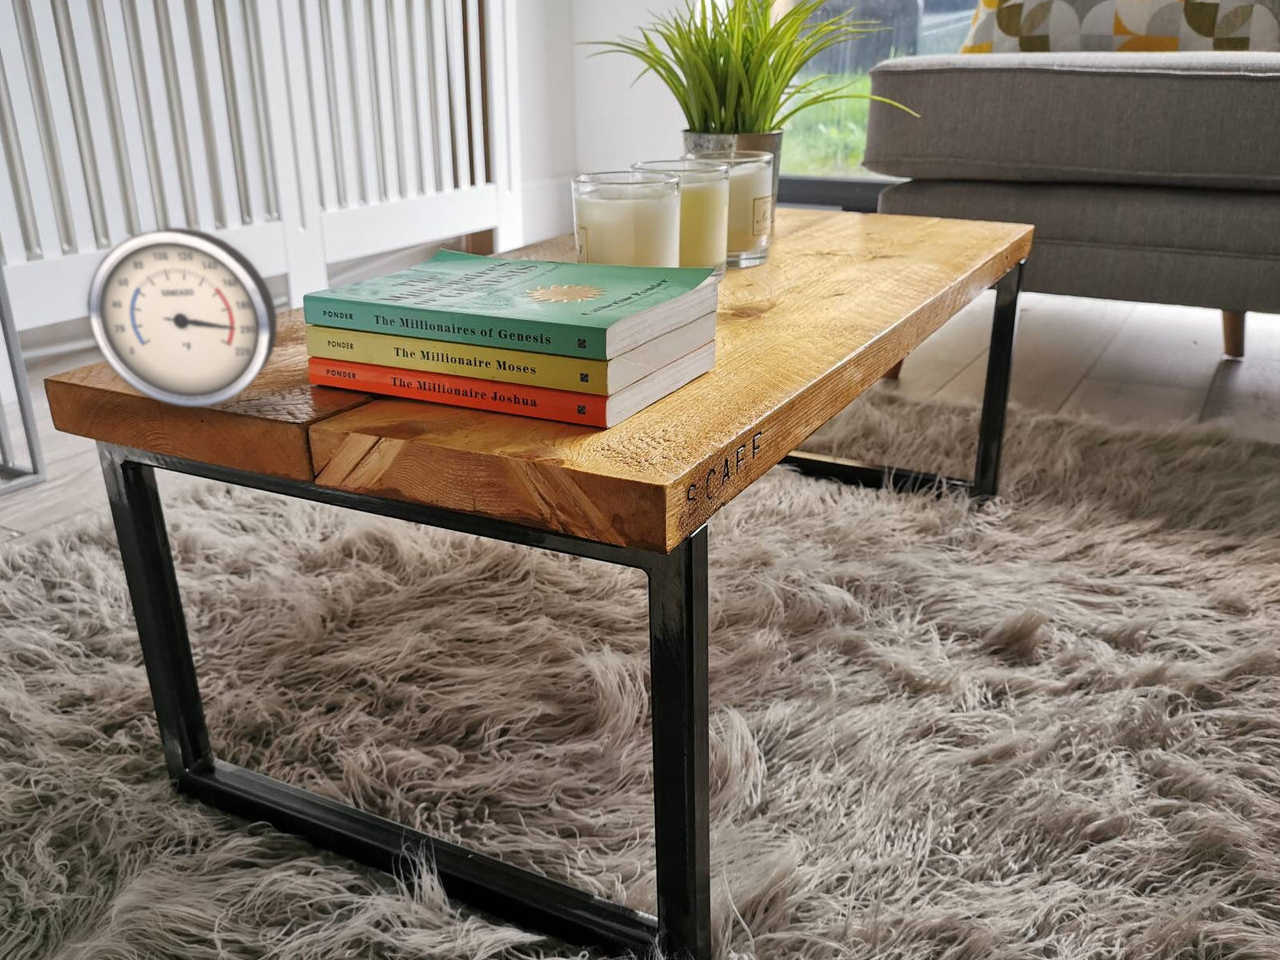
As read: **200** °F
